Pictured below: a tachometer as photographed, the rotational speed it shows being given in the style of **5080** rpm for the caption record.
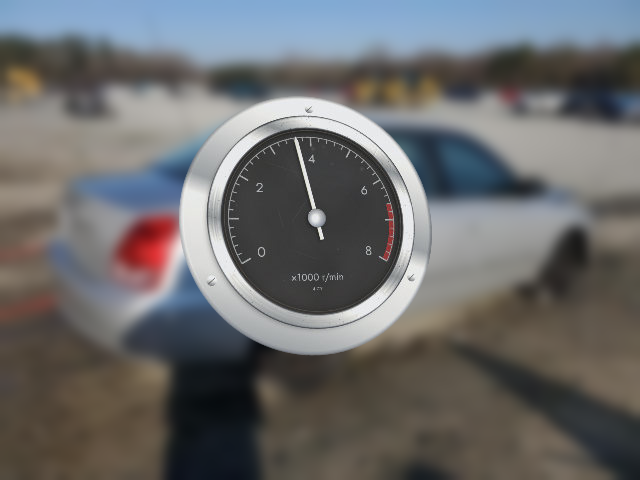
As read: **3600** rpm
